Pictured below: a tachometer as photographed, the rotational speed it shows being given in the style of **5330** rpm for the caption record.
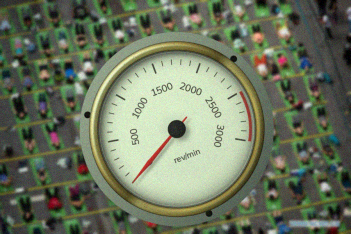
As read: **0** rpm
